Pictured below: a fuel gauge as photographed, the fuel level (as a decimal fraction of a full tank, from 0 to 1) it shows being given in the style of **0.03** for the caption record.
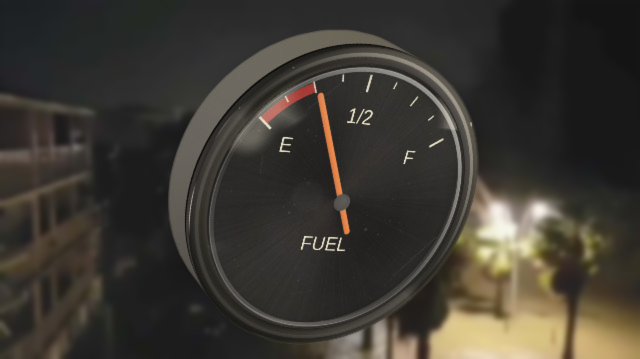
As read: **0.25**
